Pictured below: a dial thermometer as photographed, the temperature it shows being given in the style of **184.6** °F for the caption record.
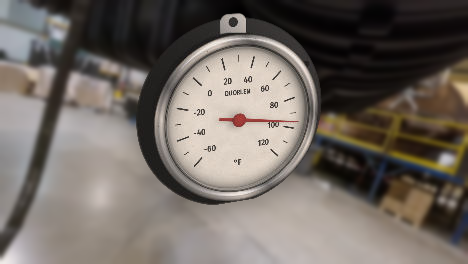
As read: **95** °F
